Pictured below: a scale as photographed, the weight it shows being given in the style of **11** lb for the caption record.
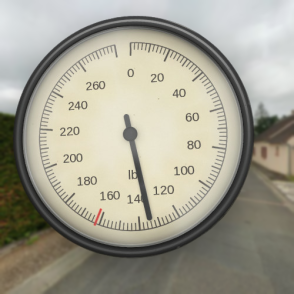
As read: **134** lb
